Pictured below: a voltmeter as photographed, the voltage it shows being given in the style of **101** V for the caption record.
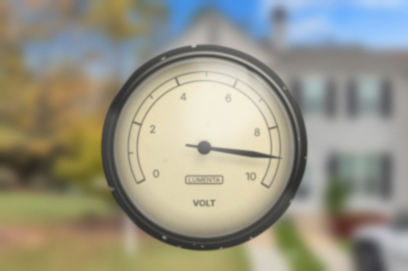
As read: **9** V
